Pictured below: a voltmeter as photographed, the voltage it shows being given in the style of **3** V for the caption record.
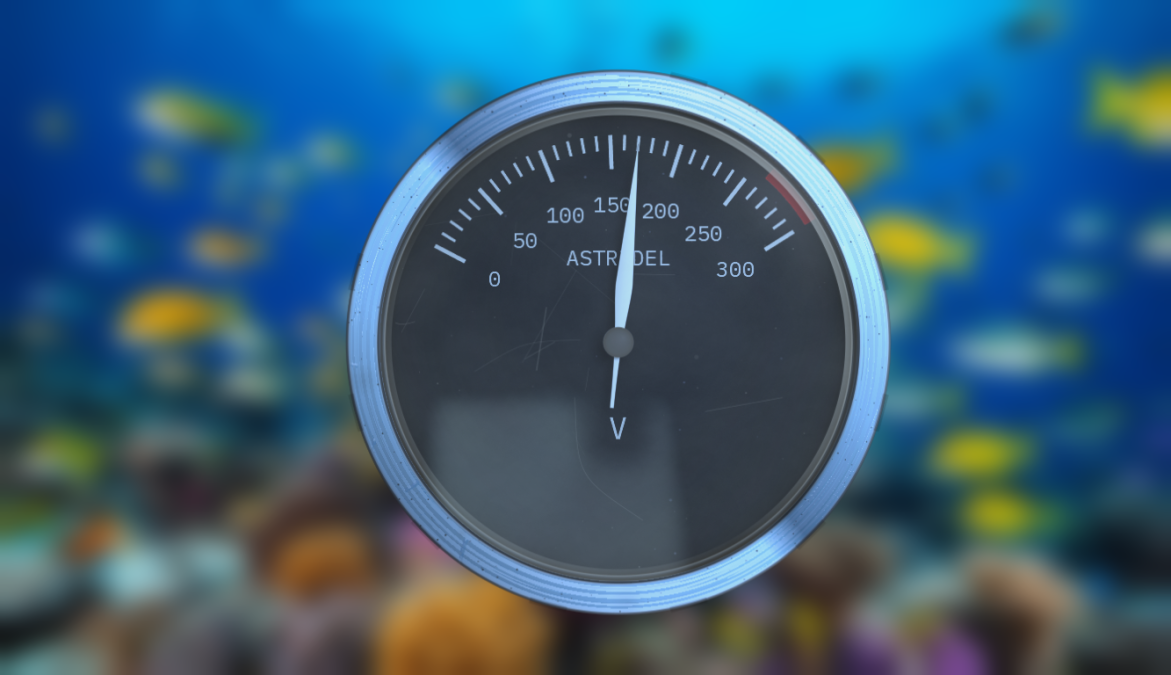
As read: **170** V
